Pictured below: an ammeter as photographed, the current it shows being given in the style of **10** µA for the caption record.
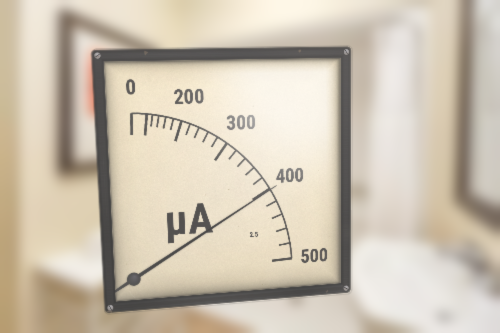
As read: **400** µA
